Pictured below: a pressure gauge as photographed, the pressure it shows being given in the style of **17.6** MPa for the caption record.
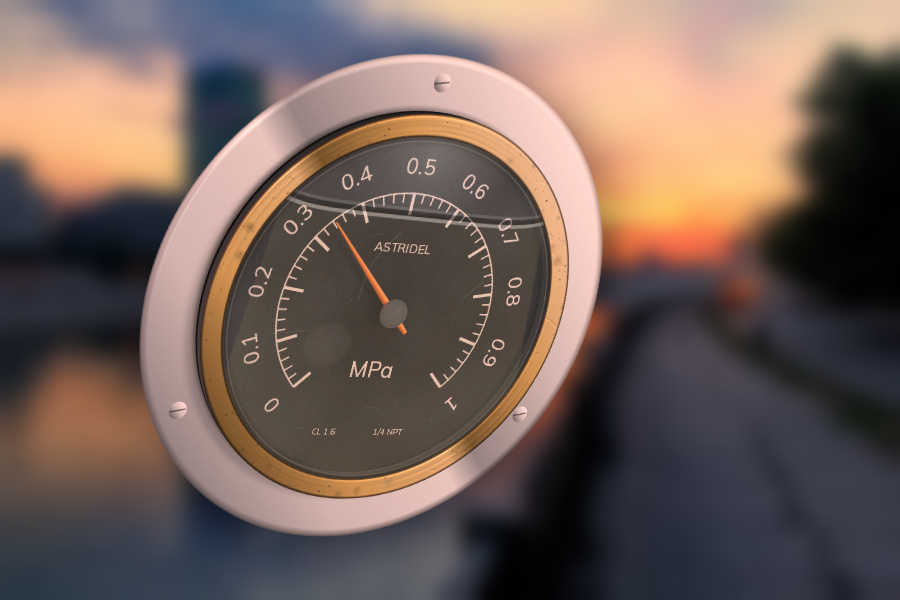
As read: **0.34** MPa
